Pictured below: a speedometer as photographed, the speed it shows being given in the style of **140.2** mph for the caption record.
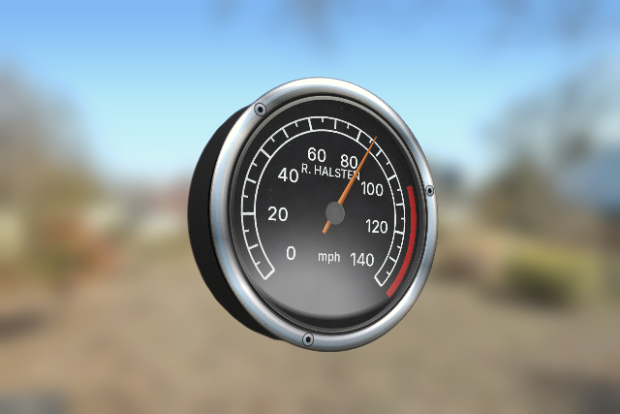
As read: **85** mph
